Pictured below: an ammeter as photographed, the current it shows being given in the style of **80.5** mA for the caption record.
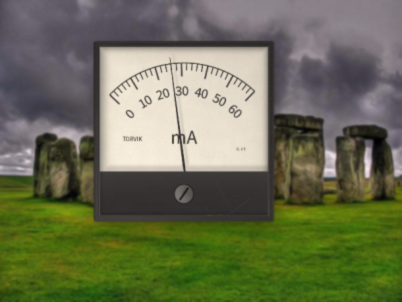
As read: **26** mA
